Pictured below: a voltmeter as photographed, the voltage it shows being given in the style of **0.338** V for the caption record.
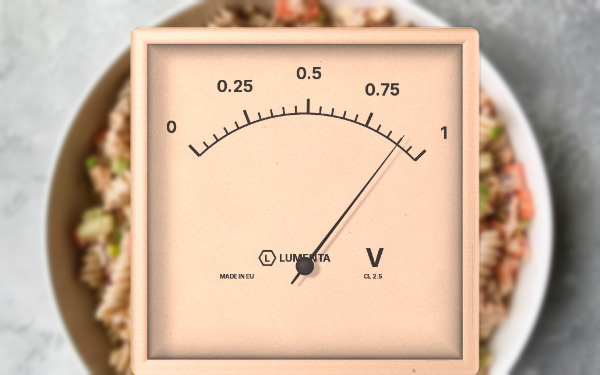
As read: **0.9** V
